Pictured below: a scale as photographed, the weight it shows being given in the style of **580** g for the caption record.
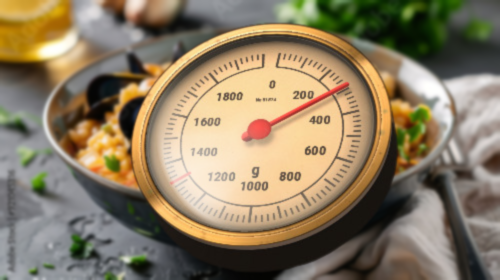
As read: **300** g
